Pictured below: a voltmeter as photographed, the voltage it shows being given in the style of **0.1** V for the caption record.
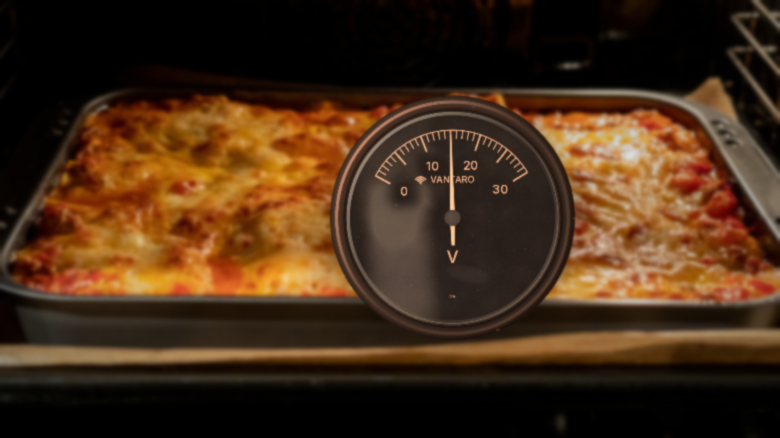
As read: **15** V
